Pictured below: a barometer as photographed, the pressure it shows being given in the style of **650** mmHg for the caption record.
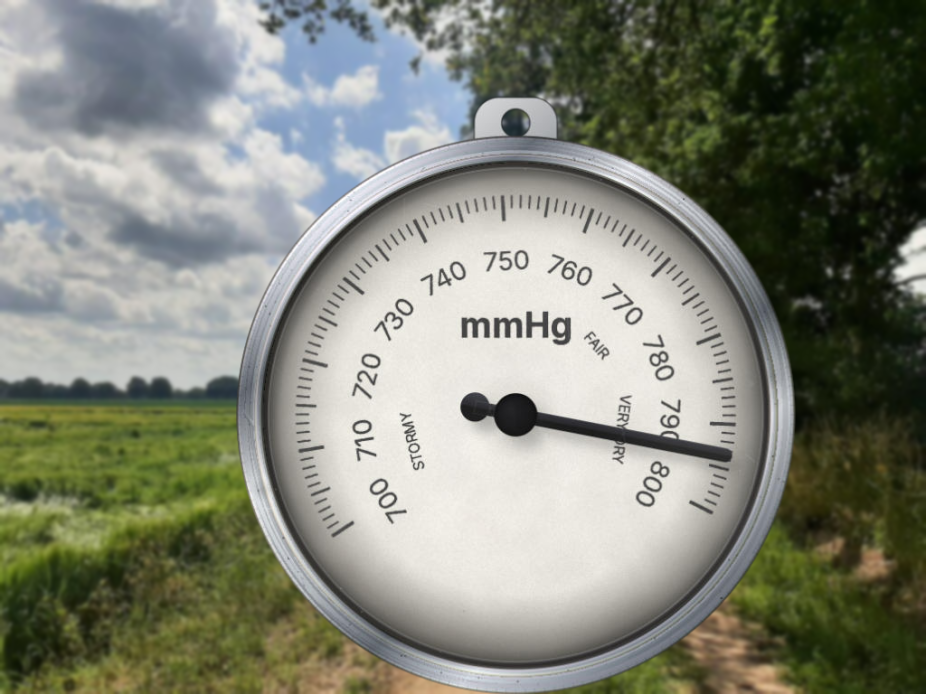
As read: **793.5** mmHg
